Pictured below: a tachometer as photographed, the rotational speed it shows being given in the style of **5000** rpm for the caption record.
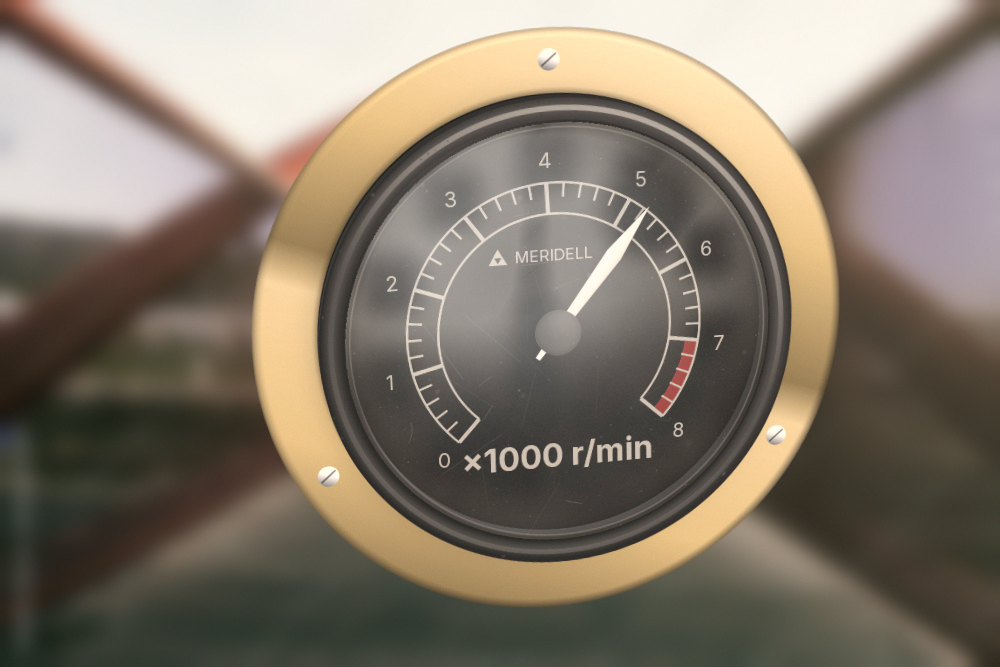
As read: **5200** rpm
